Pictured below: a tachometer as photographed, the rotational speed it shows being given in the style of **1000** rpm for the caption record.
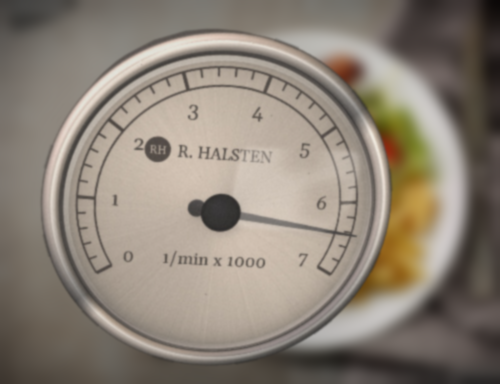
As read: **6400** rpm
